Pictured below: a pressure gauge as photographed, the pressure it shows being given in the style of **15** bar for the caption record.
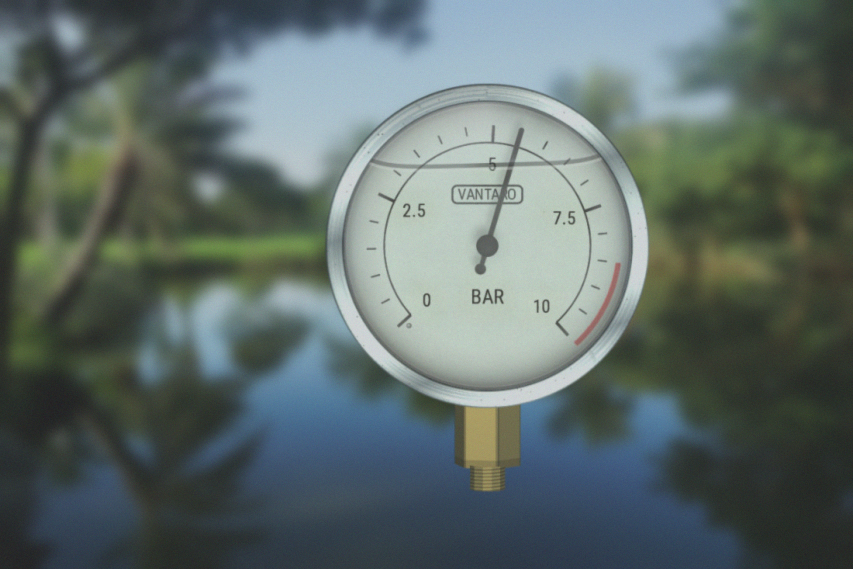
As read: **5.5** bar
